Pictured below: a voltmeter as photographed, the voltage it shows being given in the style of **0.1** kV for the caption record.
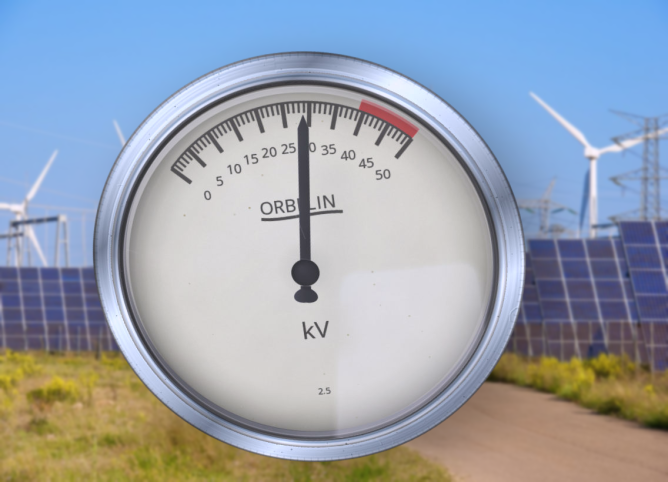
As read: **29** kV
